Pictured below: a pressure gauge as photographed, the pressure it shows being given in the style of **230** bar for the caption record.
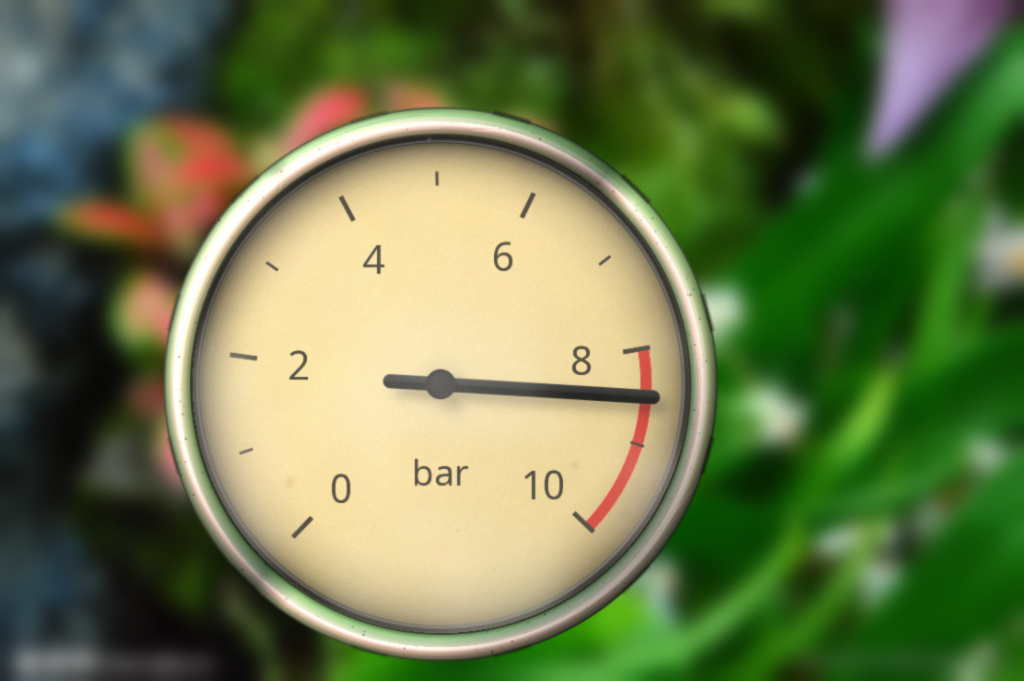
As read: **8.5** bar
